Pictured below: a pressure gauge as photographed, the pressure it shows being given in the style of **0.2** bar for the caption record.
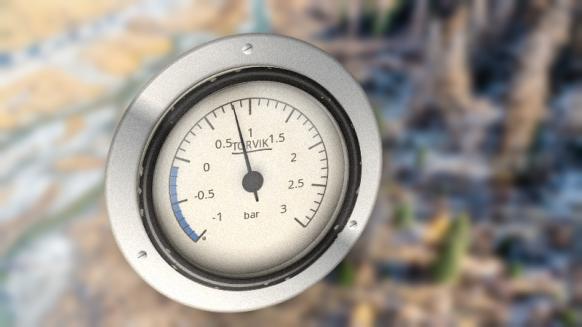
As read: **0.8** bar
